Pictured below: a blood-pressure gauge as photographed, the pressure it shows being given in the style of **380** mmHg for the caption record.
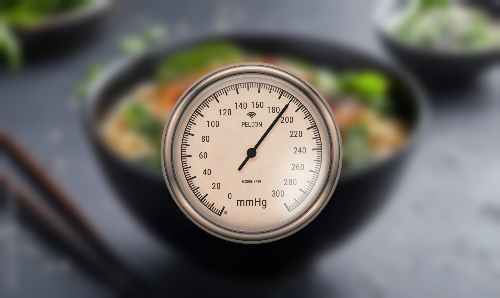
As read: **190** mmHg
